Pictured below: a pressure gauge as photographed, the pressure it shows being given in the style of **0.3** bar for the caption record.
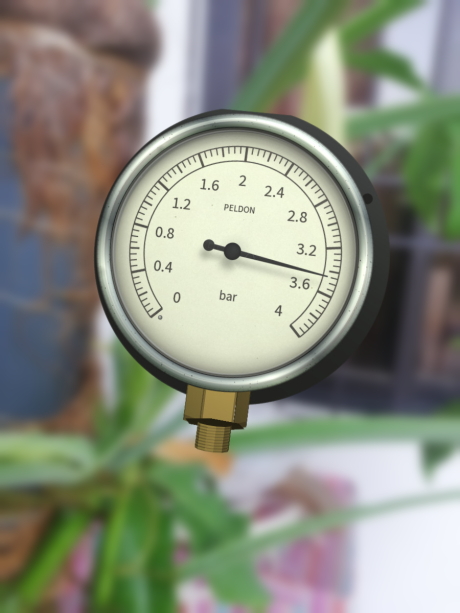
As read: **3.45** bar
